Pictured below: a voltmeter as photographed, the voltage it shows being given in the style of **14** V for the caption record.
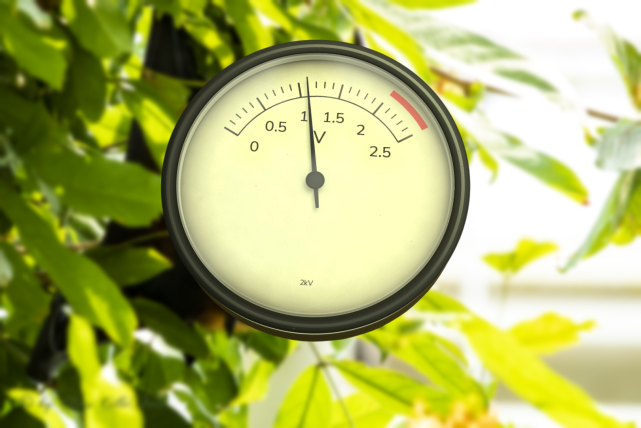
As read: **1.1** V
